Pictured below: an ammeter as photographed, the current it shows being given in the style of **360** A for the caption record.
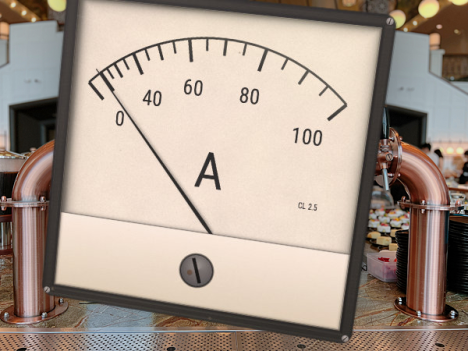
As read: **20** A
